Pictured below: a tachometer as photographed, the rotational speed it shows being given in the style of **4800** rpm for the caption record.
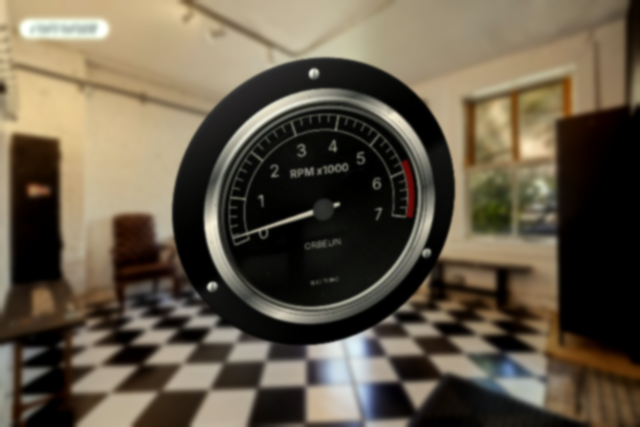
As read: **200** rpm
